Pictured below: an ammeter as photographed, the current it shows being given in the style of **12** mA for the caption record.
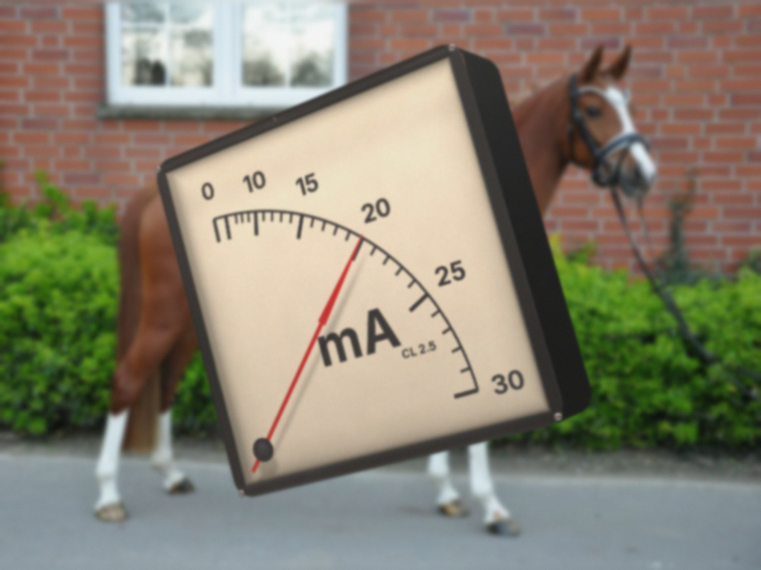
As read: **20** mA
